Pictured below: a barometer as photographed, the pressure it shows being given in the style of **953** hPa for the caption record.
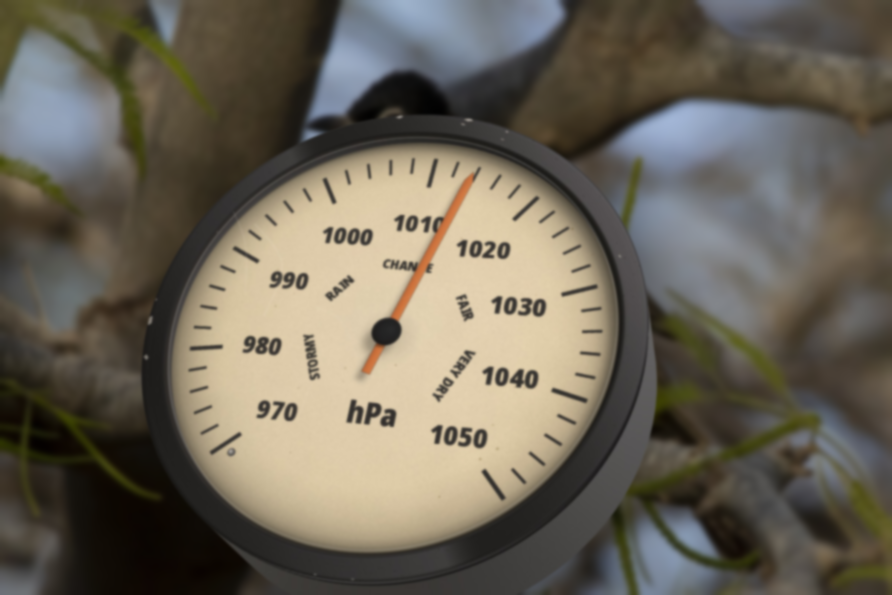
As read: **1014** hPa
